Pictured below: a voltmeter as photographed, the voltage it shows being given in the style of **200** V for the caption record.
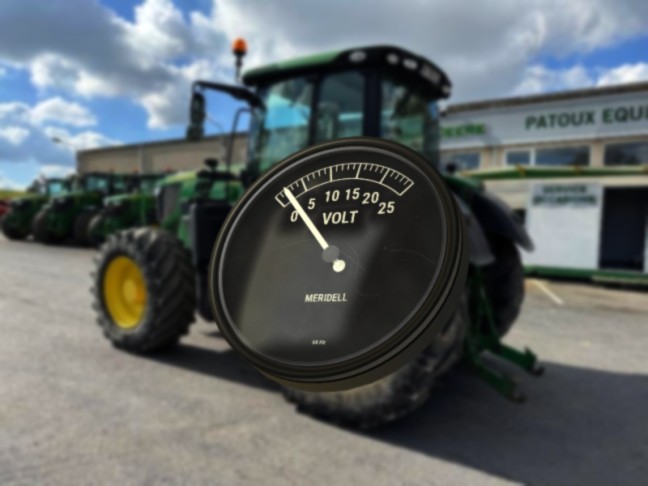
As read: **2** V
